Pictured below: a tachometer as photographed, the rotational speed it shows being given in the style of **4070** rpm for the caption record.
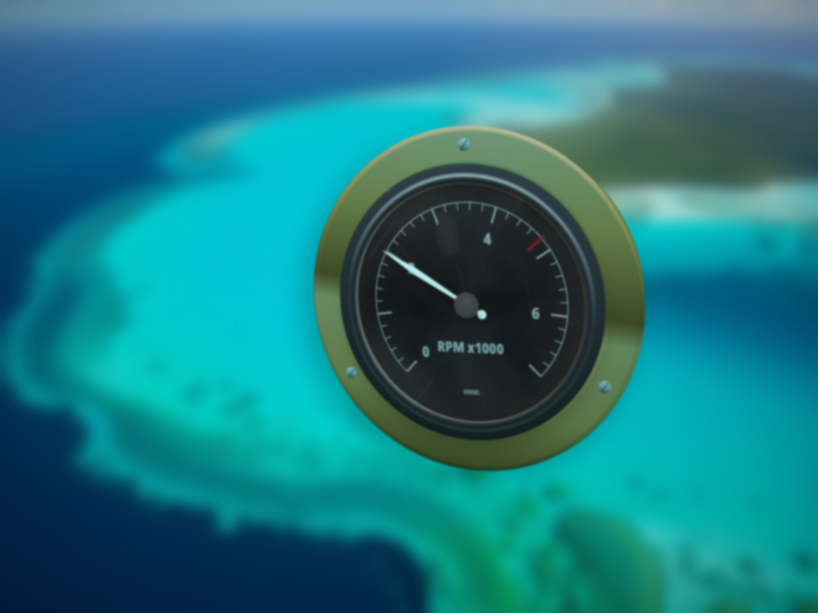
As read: **2000** rpm
